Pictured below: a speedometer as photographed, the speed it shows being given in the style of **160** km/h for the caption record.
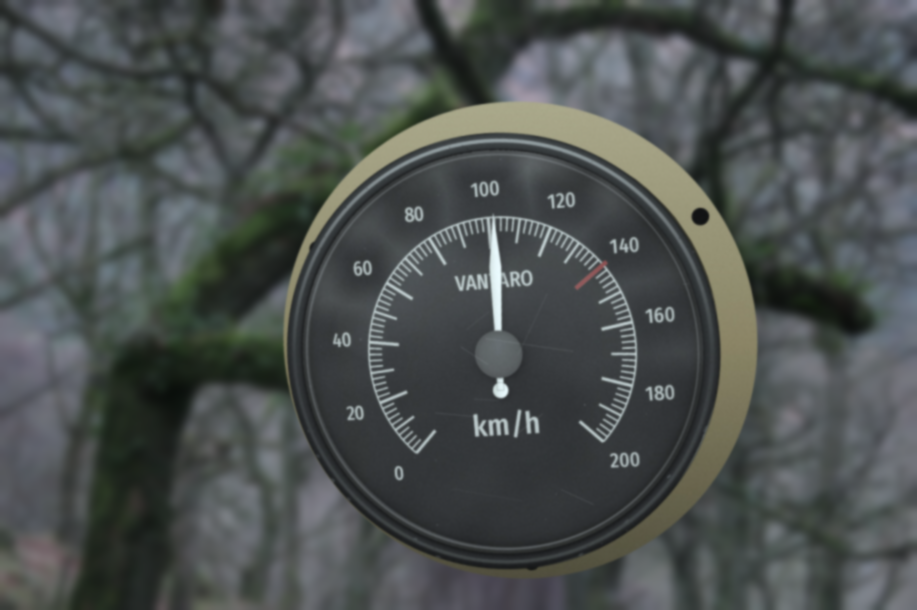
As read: **102** km/h
